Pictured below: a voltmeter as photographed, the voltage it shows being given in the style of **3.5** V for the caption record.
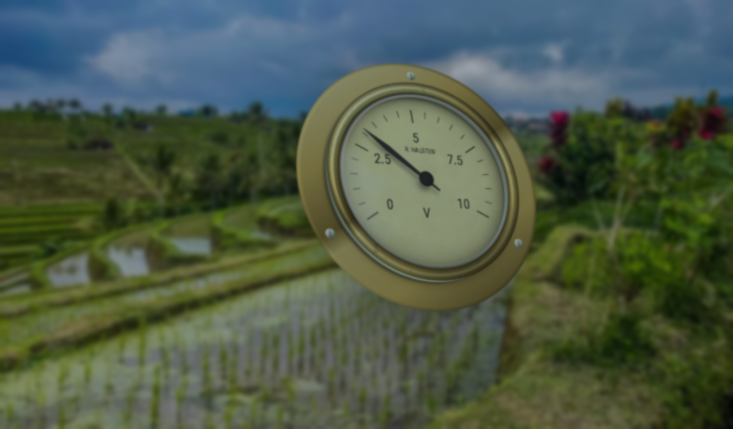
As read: **3** V
